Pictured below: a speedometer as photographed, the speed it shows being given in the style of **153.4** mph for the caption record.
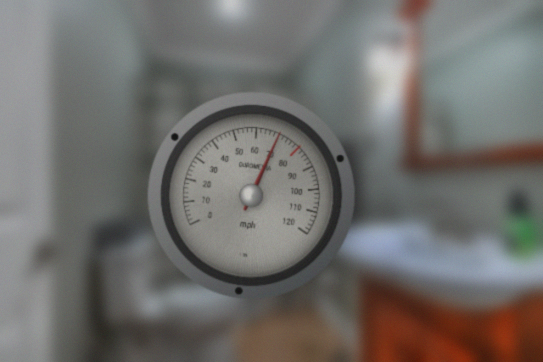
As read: **70** mph
